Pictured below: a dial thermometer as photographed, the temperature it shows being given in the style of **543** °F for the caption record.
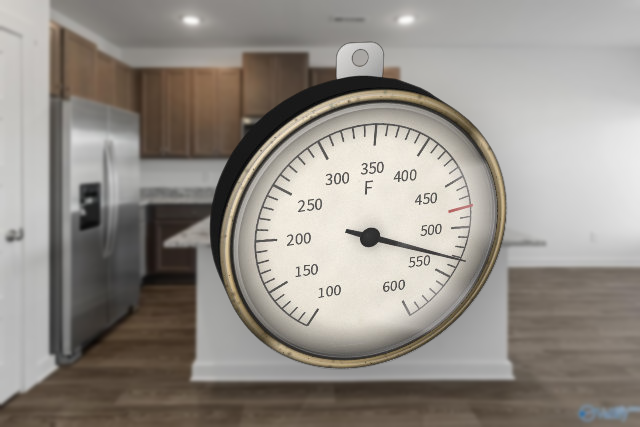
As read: **530** °F
